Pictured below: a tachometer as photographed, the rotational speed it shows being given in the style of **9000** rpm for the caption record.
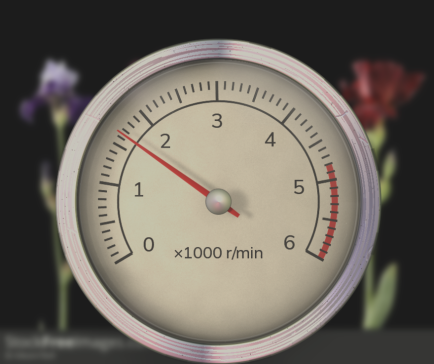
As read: **1650** rpm
